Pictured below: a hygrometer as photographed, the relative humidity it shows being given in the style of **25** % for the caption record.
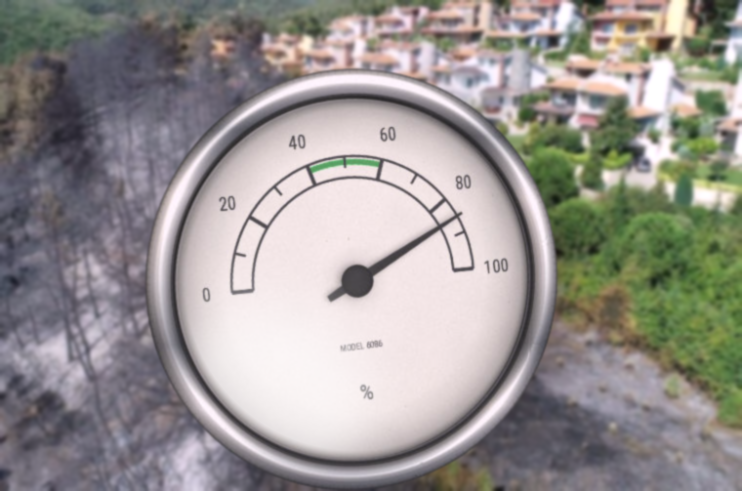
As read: **85** %
